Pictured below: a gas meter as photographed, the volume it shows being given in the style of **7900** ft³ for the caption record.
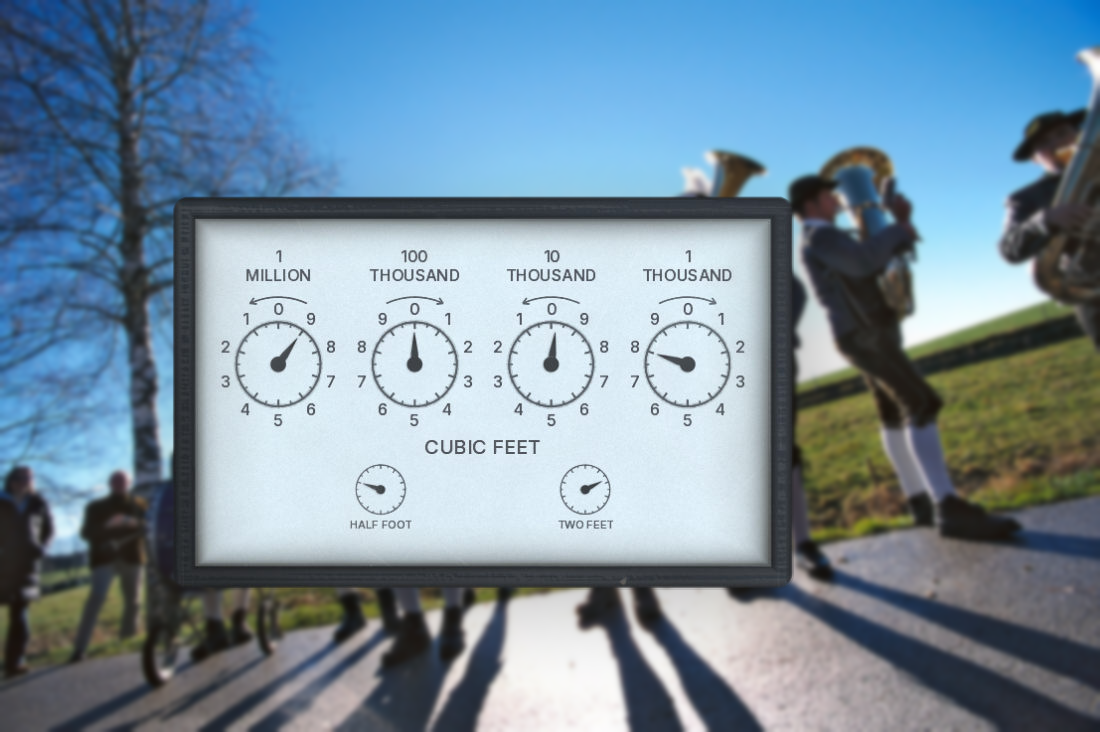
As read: **899800** ft³
